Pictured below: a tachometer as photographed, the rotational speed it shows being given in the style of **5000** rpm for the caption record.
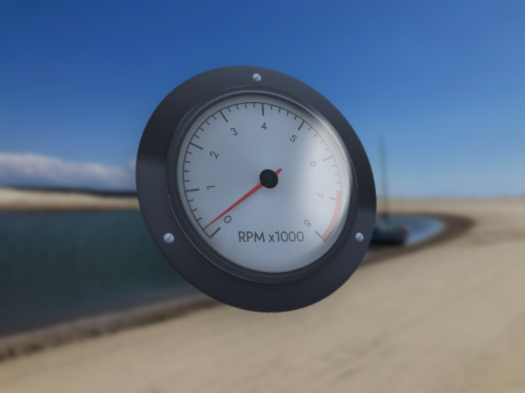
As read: **200** rpm
